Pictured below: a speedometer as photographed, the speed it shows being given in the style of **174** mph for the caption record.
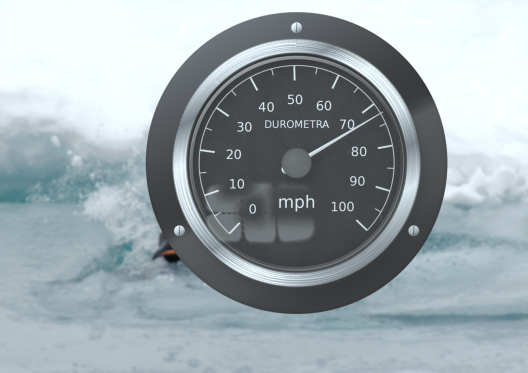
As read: **72.5** mph
